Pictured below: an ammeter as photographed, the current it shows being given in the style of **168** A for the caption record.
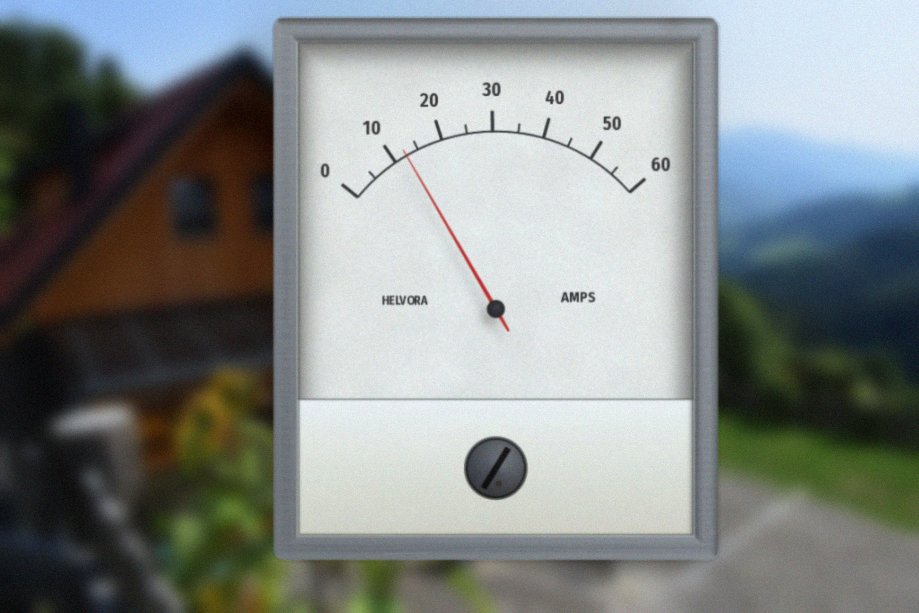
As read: **12.5** A
